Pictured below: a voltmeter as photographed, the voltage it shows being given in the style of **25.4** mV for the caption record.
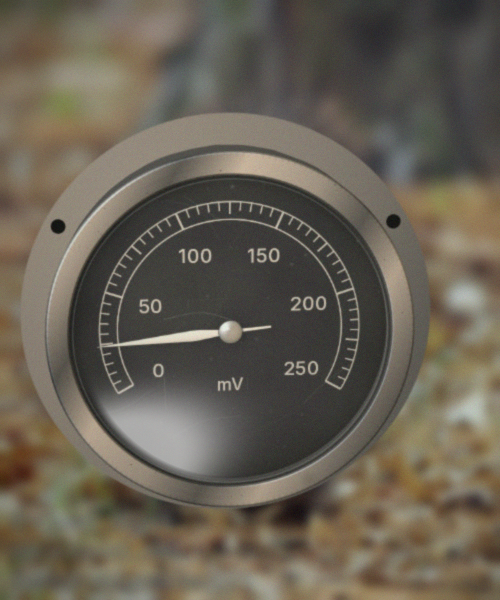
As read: **25** mV
